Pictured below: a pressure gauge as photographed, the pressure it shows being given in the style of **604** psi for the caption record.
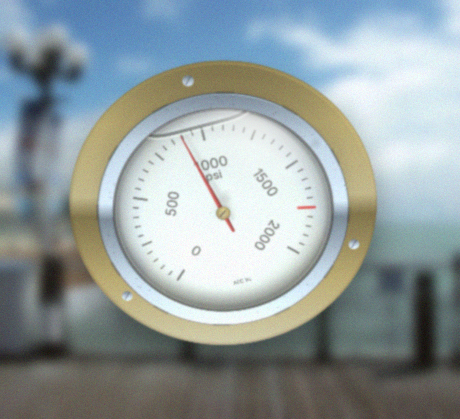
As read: **900** psi
